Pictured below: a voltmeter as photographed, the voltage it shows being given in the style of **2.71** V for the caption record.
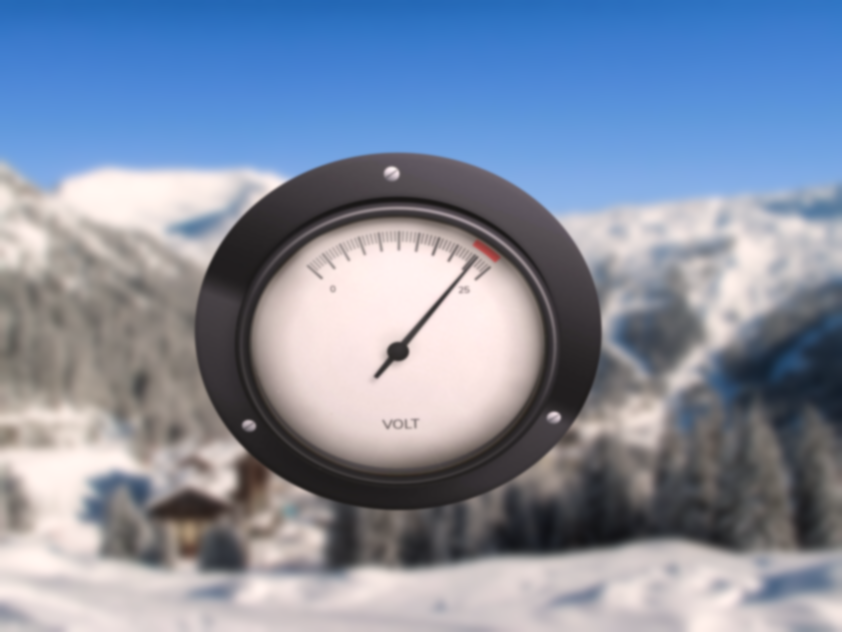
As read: **22.5** V
